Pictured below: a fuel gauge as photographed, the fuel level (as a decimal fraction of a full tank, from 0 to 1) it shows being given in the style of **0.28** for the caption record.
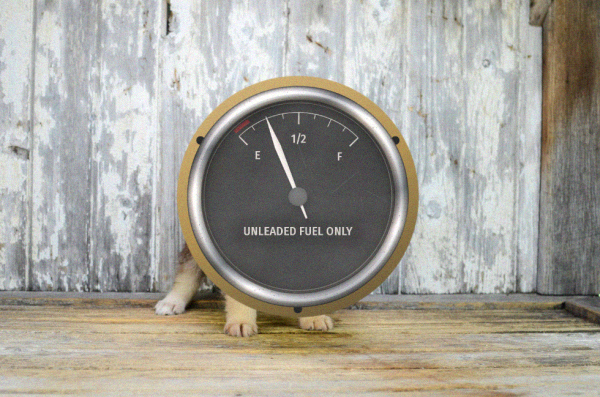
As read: **0.25**
